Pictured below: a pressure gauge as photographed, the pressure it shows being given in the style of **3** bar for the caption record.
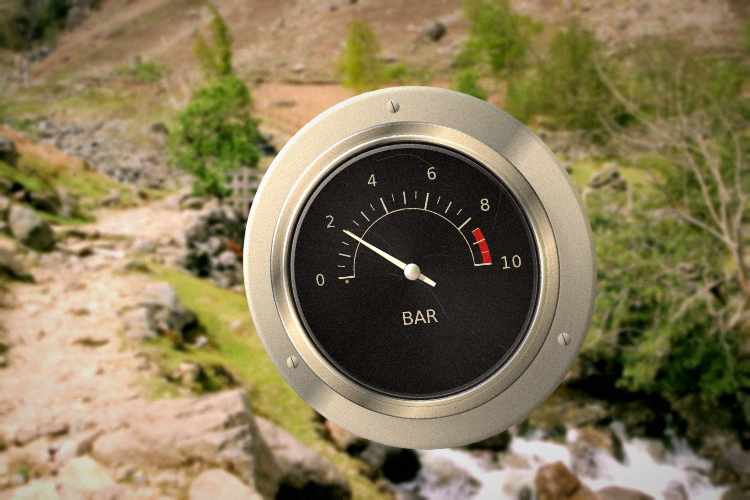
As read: **2** bar
